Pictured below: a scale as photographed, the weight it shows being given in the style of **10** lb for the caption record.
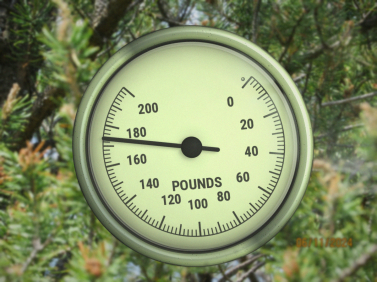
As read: **174** lb
